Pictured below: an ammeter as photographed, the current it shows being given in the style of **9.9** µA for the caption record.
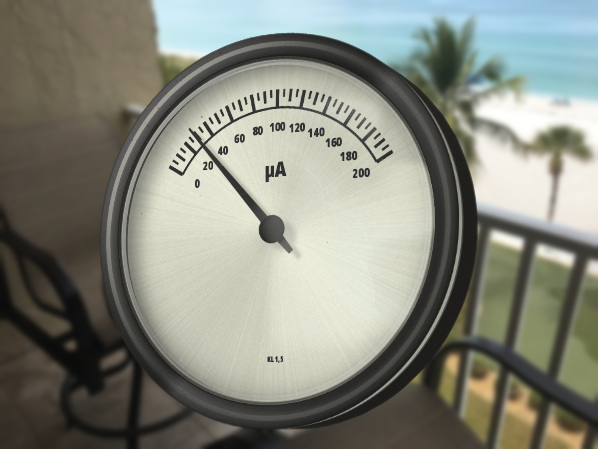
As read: **30** µA
